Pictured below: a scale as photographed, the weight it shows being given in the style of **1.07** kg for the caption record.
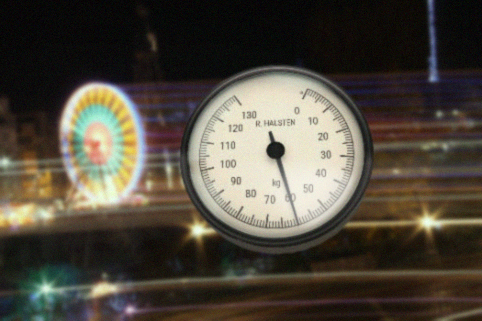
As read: **60** kg
